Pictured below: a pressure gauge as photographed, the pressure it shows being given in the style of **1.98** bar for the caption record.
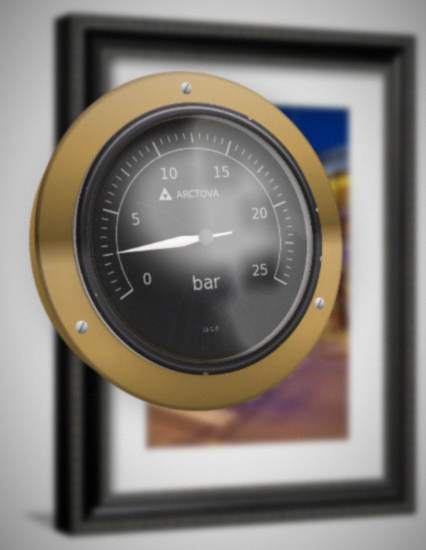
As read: **2.5** bar
